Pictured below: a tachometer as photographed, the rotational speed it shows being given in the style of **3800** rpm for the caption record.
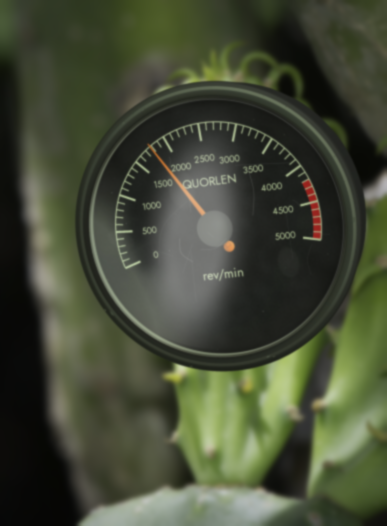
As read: **1800** rpm
